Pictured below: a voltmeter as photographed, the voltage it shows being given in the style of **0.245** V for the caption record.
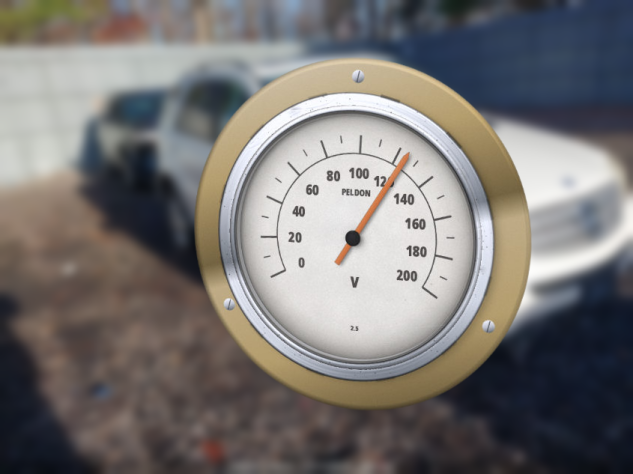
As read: **125** V
